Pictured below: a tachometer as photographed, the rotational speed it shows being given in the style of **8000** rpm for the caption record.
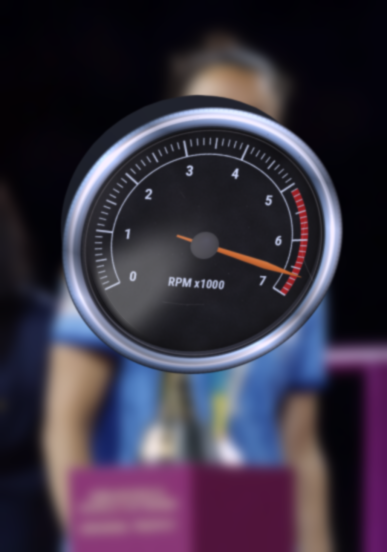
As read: **6600** rpm
